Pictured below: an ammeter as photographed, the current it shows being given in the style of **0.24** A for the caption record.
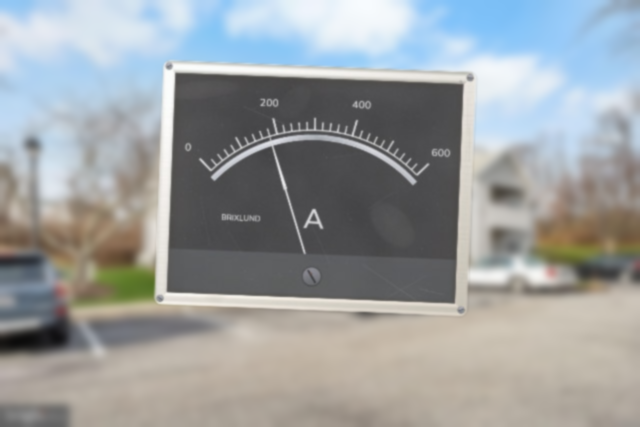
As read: **180** A
